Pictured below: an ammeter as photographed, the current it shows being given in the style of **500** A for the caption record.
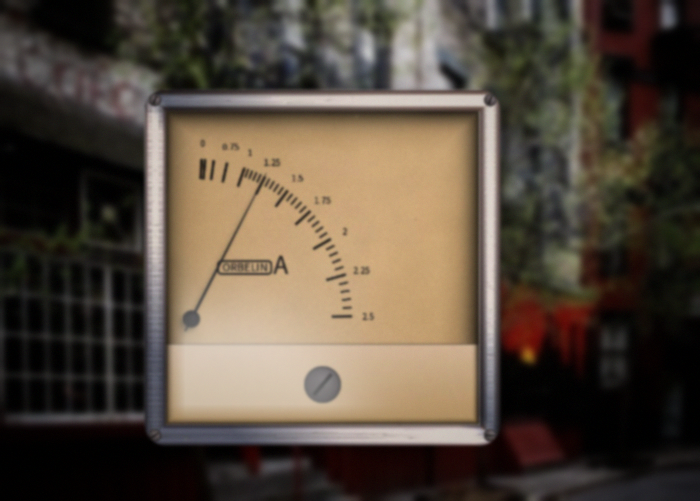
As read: **1.25** A
